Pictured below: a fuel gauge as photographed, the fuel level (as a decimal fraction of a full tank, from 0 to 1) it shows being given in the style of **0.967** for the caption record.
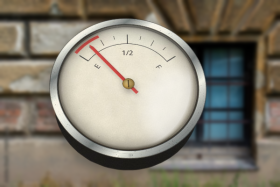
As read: **0.125**
